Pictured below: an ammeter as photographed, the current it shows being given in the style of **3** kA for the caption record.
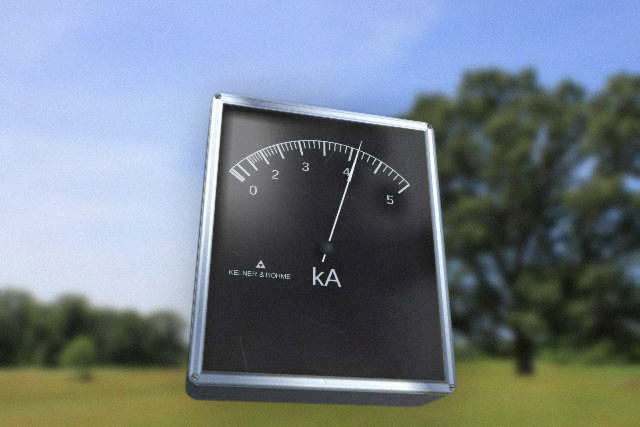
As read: **4.1** kA
